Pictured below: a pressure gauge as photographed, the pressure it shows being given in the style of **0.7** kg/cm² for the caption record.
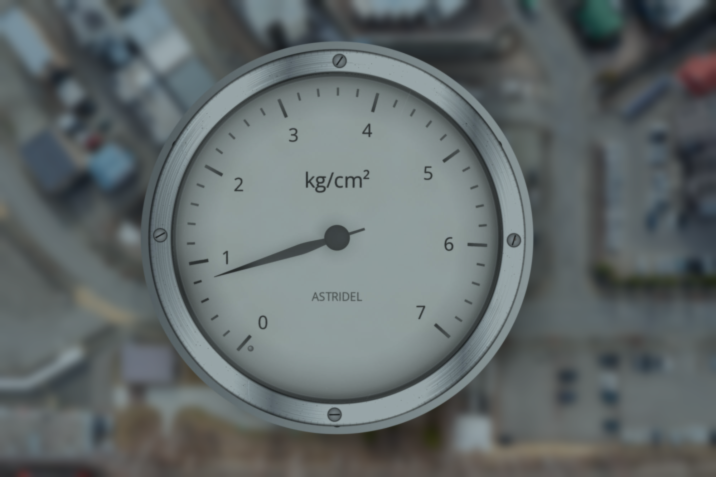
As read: **0.8** kg/cm²
